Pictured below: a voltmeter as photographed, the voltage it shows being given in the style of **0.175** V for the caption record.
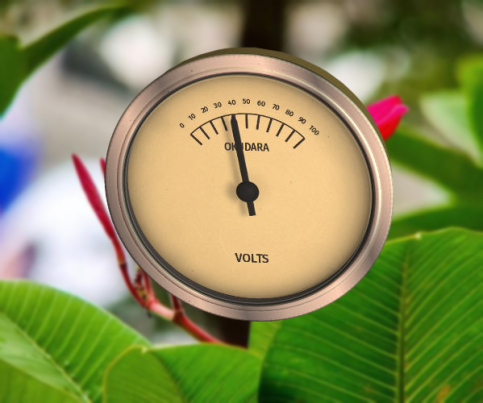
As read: **40** V
